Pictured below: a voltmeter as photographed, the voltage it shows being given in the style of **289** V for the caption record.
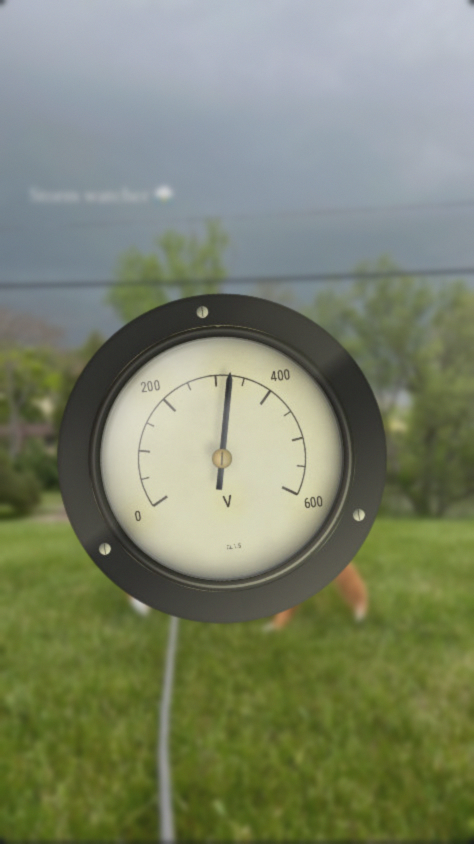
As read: **325** V
